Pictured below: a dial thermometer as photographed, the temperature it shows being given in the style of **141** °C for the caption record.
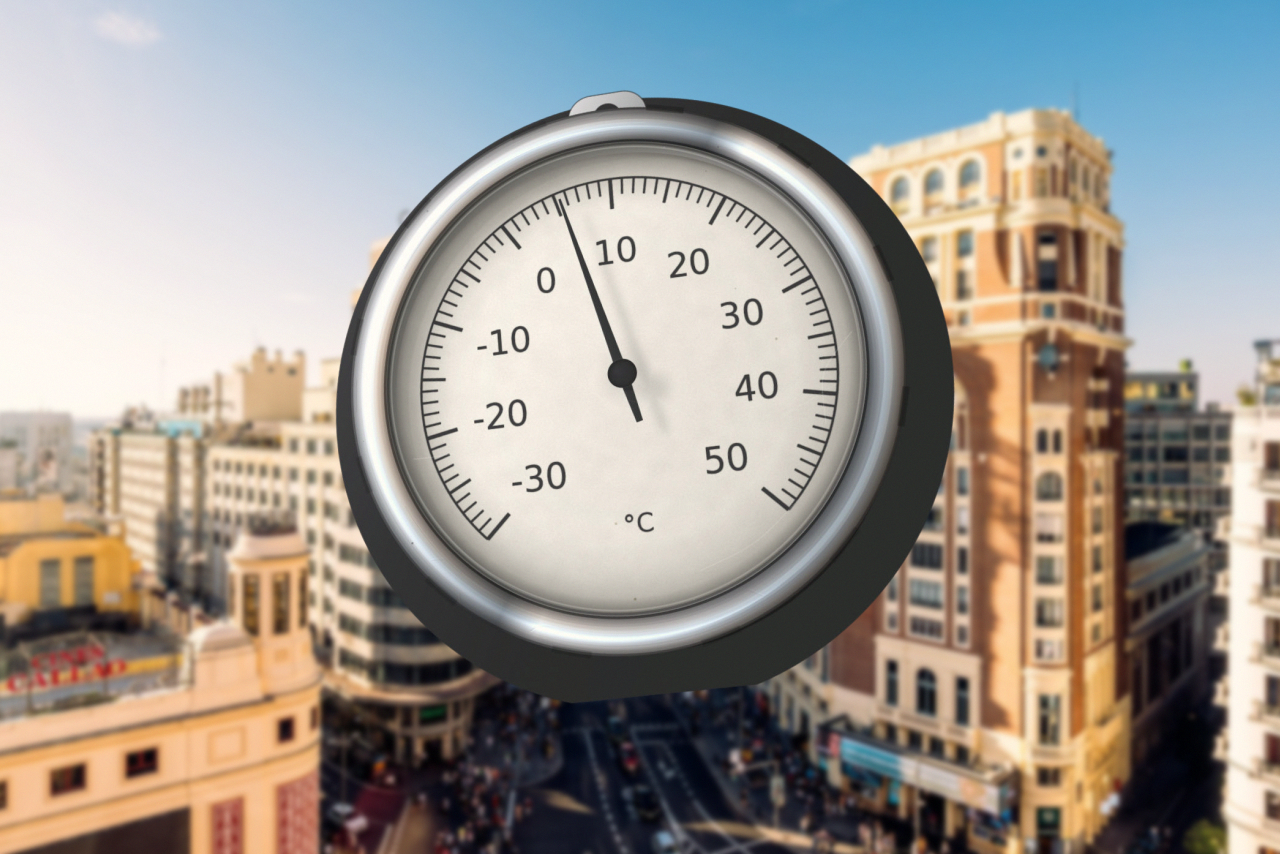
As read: **5.5** °C
